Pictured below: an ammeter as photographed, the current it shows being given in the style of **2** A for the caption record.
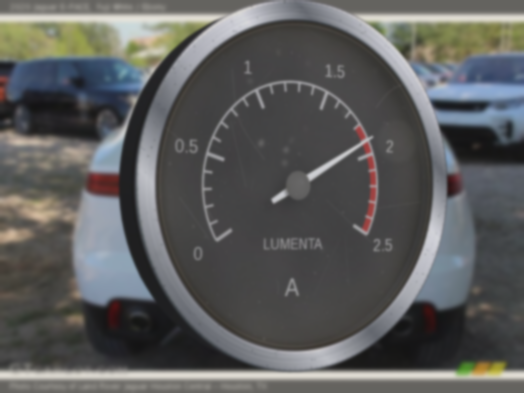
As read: **1.9** A
